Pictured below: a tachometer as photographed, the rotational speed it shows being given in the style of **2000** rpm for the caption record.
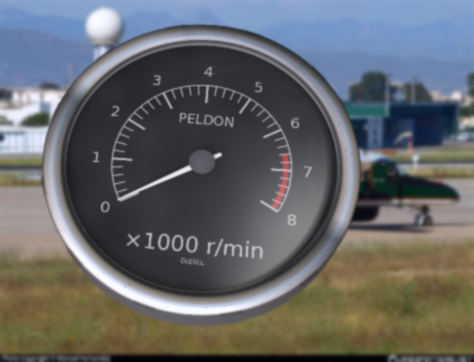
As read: **0** rpm
